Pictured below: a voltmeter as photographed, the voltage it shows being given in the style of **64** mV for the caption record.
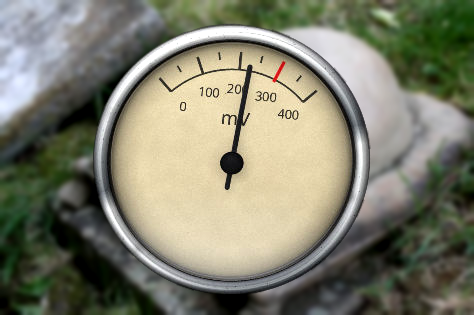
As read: **225** mV
